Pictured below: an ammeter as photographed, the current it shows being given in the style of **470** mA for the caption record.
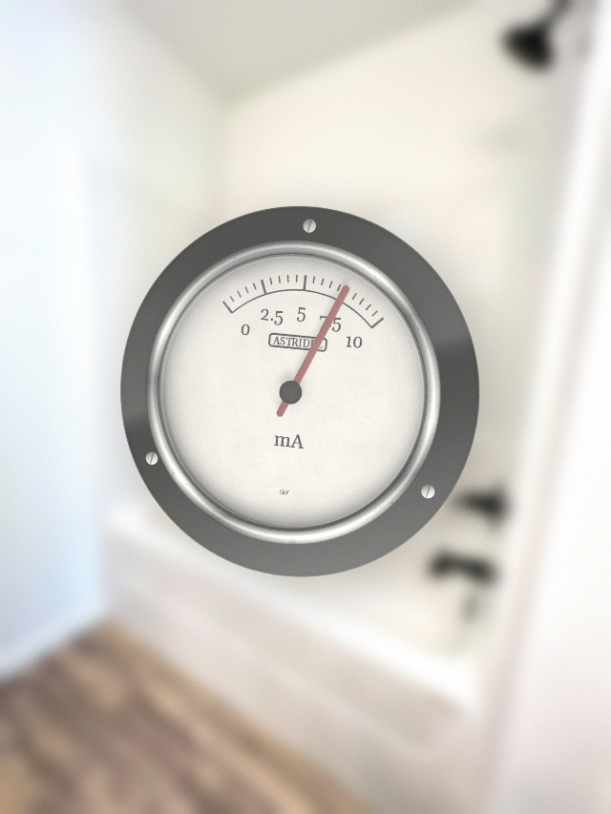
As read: **7.5** mA
